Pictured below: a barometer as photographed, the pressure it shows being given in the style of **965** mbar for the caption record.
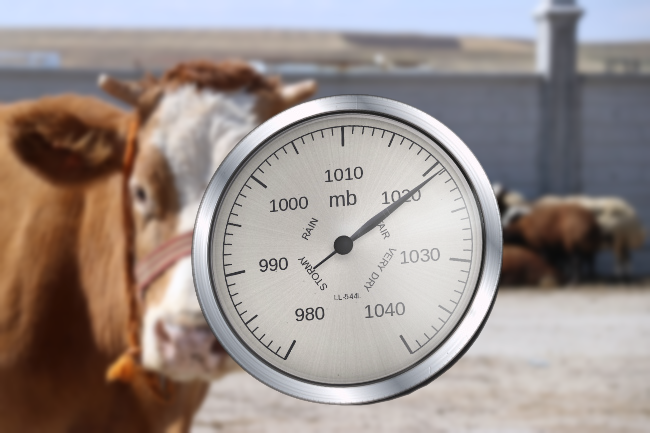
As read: **1021** mbar
